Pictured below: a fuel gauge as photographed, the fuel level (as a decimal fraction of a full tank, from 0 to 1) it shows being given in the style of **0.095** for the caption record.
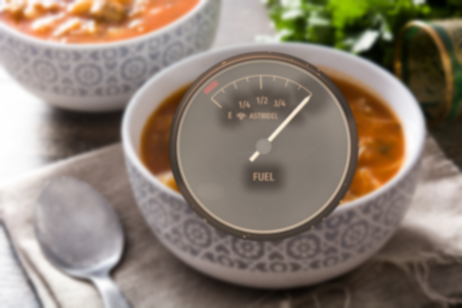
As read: **1**
